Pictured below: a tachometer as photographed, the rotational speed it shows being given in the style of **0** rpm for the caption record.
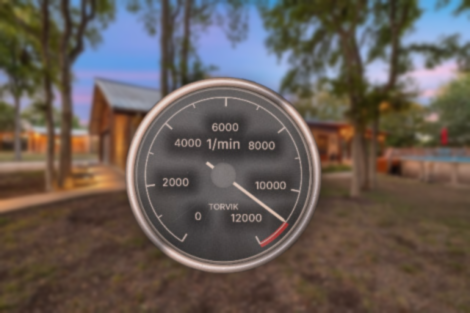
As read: **11000** rpm
